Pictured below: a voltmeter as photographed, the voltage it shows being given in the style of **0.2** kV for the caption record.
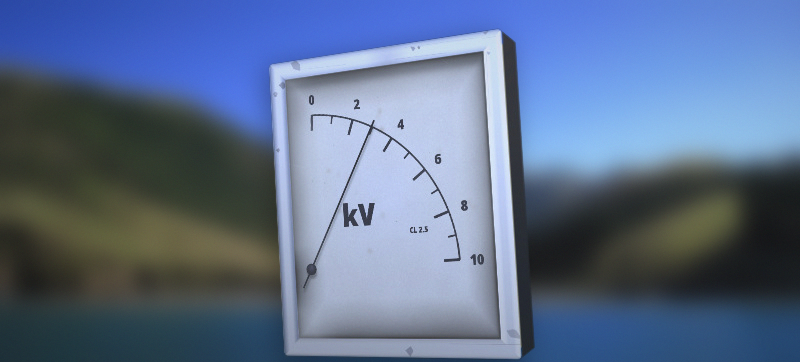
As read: **3** kV
